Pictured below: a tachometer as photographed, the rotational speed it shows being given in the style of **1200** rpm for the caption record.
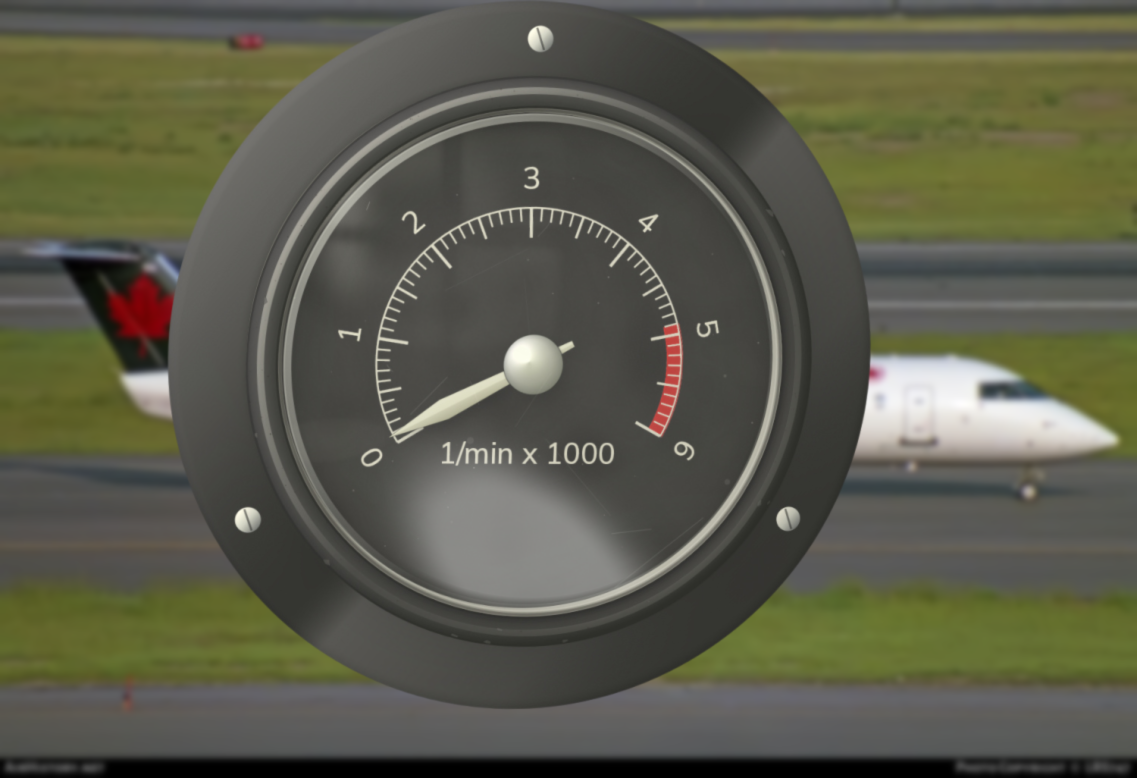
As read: **100** rpm
